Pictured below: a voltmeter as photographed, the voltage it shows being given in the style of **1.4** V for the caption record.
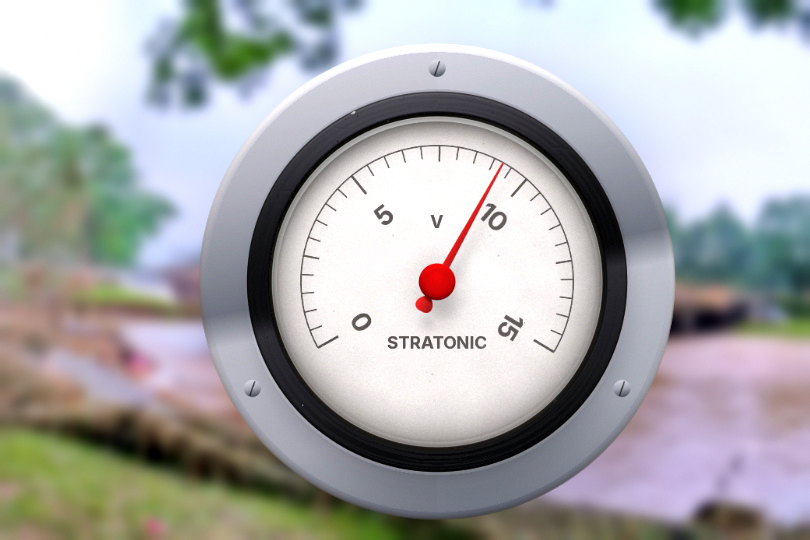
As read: **9.25** V
